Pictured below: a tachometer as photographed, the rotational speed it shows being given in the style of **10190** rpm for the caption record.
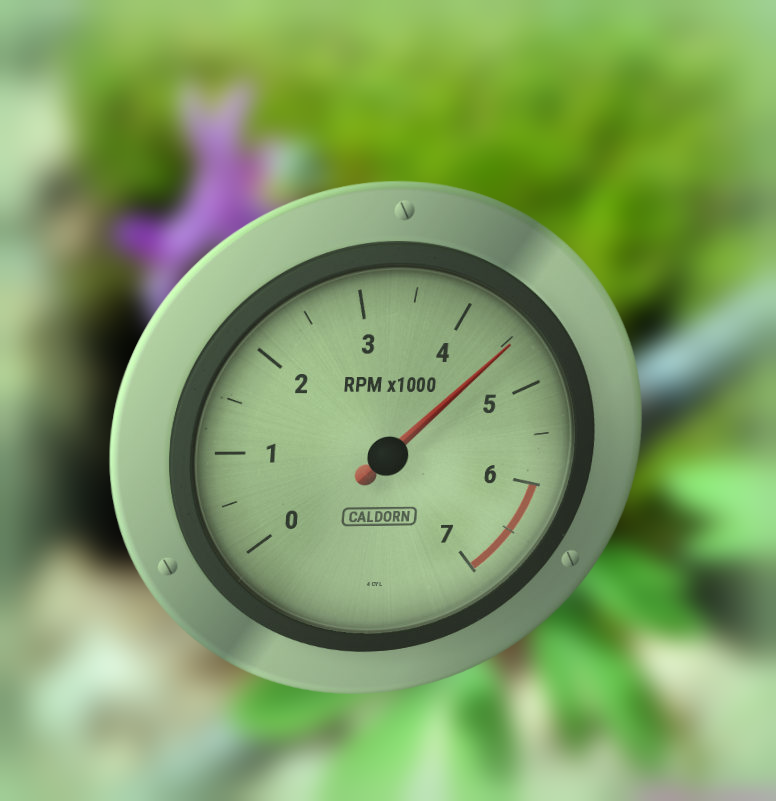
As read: **4500** rpm
